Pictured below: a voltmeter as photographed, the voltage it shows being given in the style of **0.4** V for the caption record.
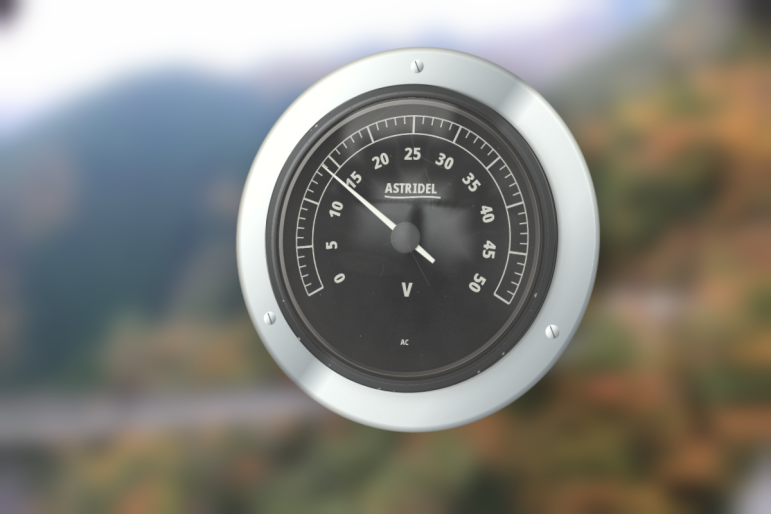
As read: **14** V
